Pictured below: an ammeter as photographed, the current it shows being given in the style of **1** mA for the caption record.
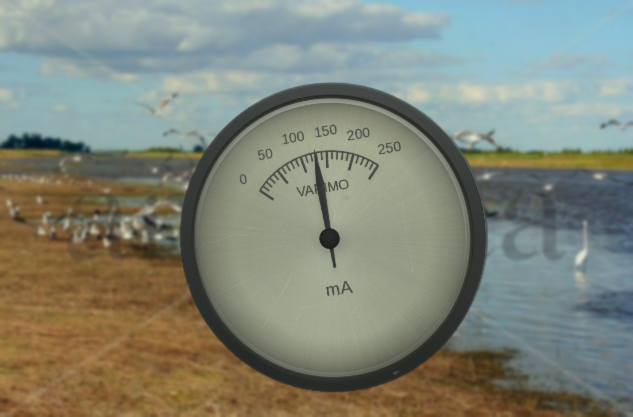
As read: **130** mA
